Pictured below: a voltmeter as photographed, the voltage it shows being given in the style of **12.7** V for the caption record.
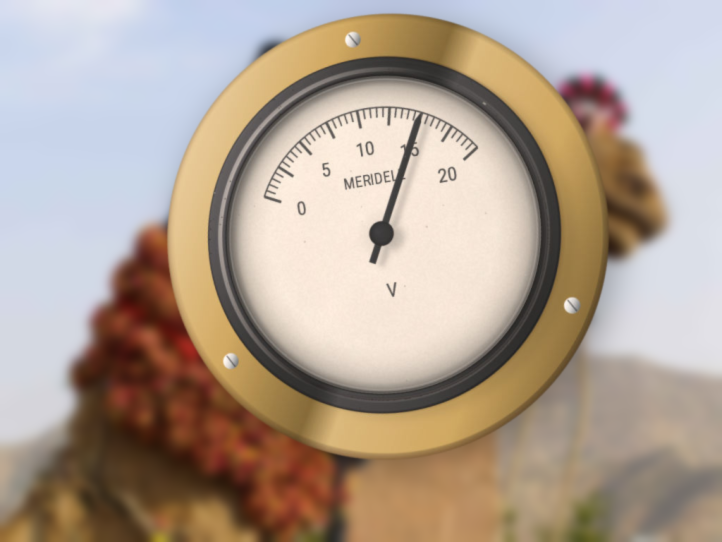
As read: **15** V
